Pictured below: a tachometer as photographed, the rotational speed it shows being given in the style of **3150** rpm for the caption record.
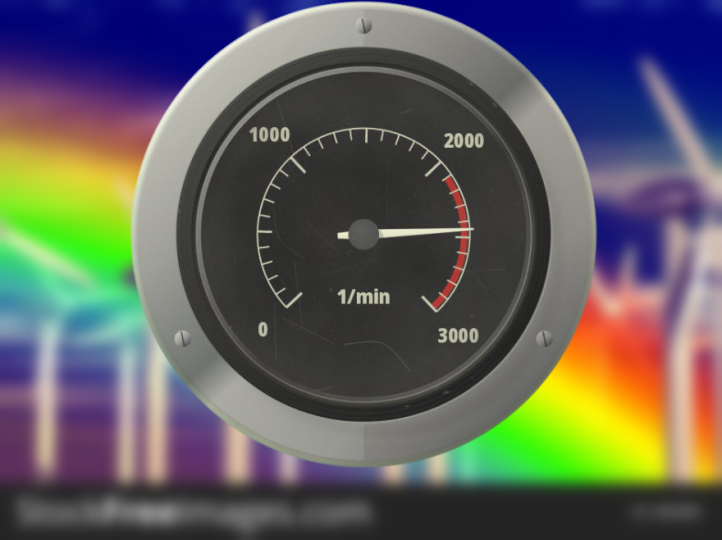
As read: **2450** rpm
